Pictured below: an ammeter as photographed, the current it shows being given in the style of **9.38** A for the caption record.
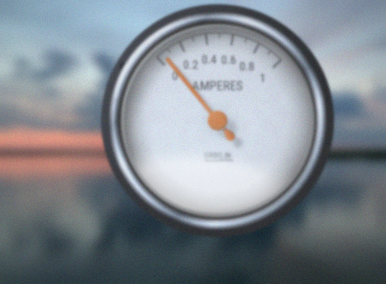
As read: **0.05** A
